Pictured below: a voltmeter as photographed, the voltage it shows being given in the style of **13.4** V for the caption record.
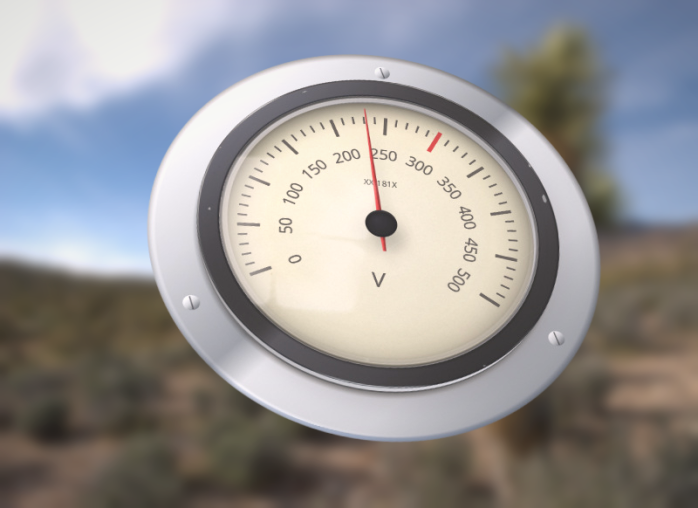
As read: **230** V
